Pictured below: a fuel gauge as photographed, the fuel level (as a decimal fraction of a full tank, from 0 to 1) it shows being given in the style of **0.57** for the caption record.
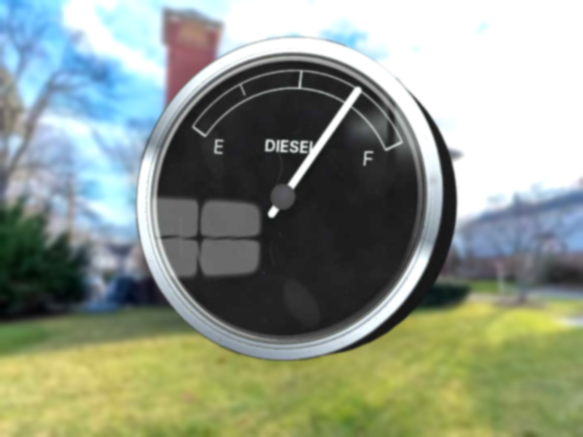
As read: **0.75**
